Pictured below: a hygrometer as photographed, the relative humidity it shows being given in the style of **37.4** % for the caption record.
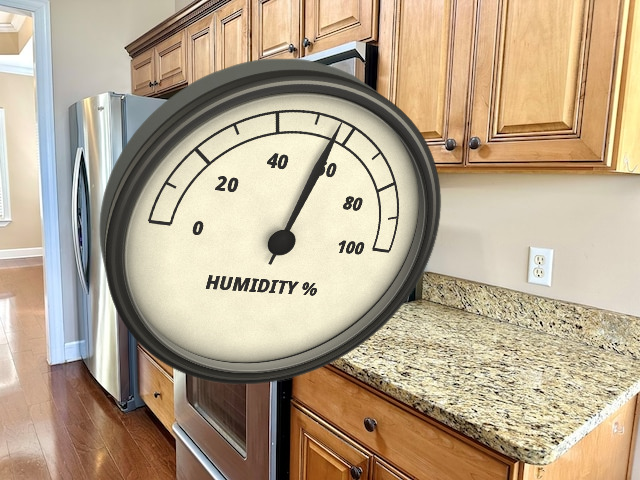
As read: **55** %
